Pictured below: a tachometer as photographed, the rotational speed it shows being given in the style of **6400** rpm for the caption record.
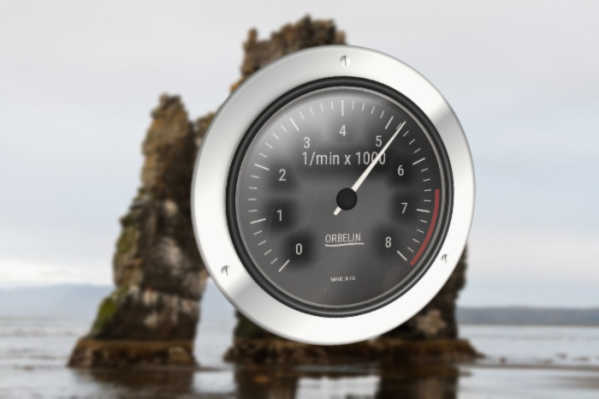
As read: **5200** rpm
